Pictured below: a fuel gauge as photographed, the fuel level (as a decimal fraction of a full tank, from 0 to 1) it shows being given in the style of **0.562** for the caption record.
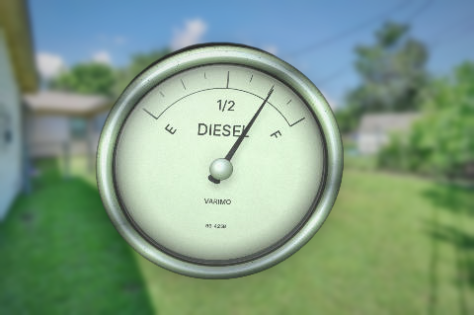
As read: **0.75**
